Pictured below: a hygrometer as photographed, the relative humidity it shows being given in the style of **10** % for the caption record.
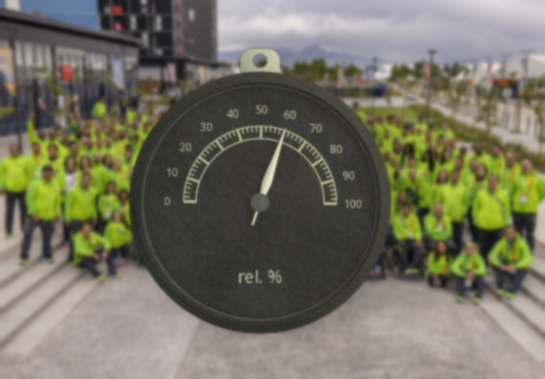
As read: **60** %
